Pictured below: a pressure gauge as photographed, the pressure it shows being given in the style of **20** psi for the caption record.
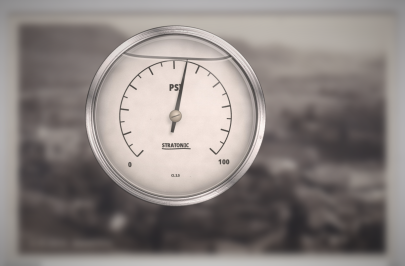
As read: **55** psi
